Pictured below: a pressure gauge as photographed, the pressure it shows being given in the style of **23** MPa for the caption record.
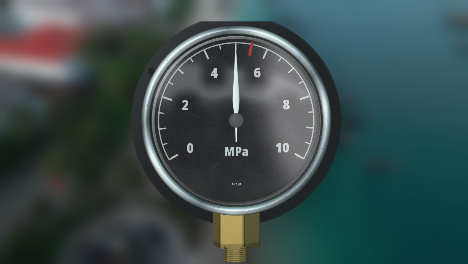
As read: **5** MPa
